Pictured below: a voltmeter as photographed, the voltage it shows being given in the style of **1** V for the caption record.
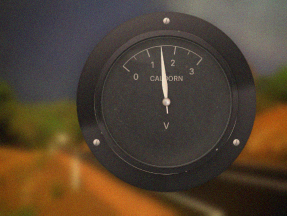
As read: **1.5** V
